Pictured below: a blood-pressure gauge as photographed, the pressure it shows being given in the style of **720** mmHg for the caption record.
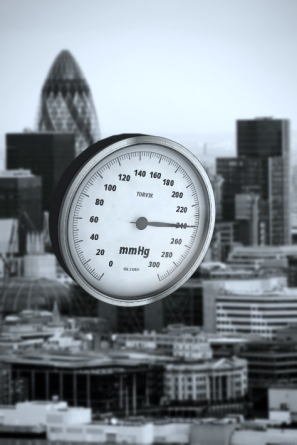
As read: **240** mmHg
